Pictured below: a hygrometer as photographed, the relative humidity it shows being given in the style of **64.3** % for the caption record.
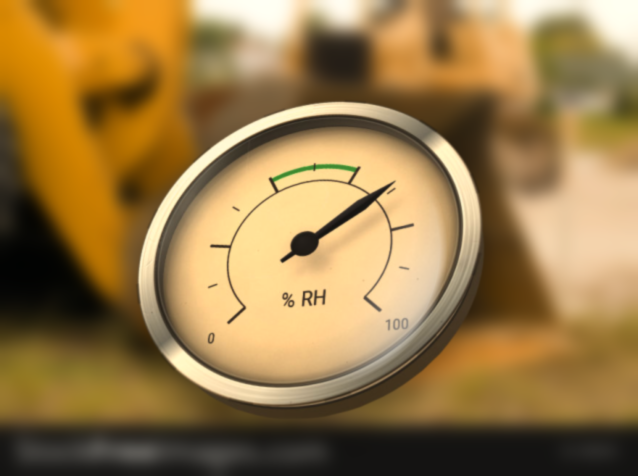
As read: **70** %
